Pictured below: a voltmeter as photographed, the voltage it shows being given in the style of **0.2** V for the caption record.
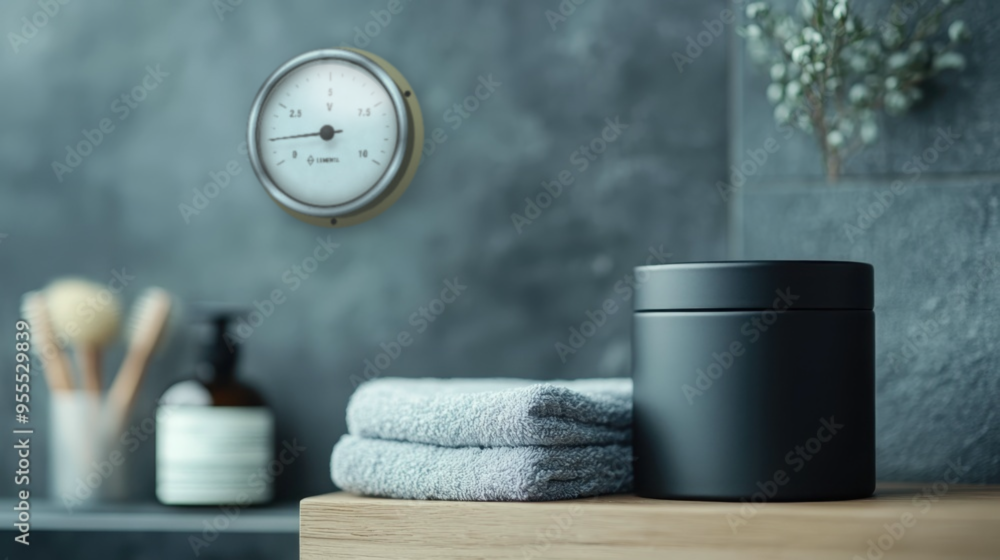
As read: **1** V
